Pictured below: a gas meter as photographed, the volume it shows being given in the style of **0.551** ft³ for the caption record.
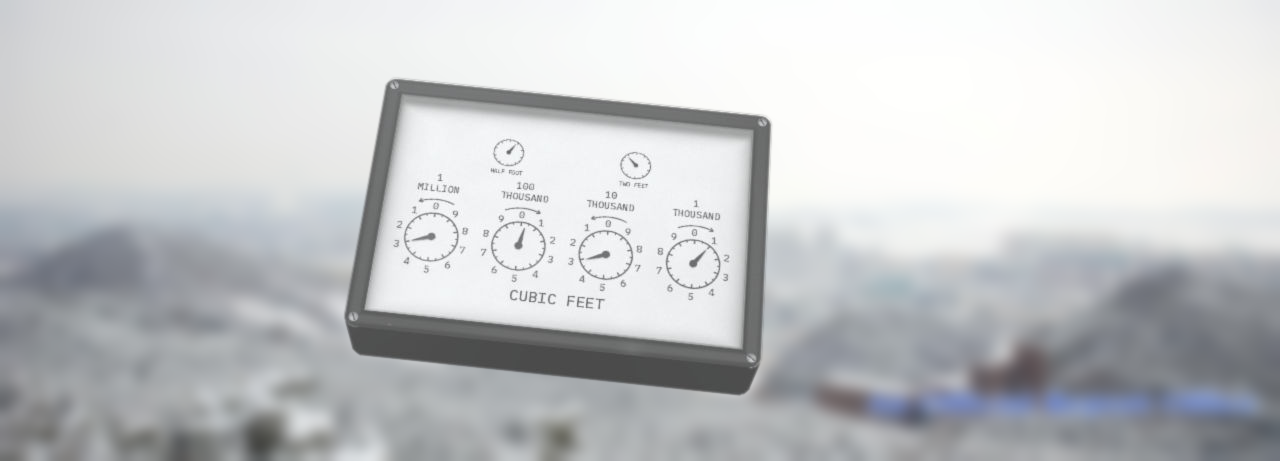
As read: **303100** ft³
